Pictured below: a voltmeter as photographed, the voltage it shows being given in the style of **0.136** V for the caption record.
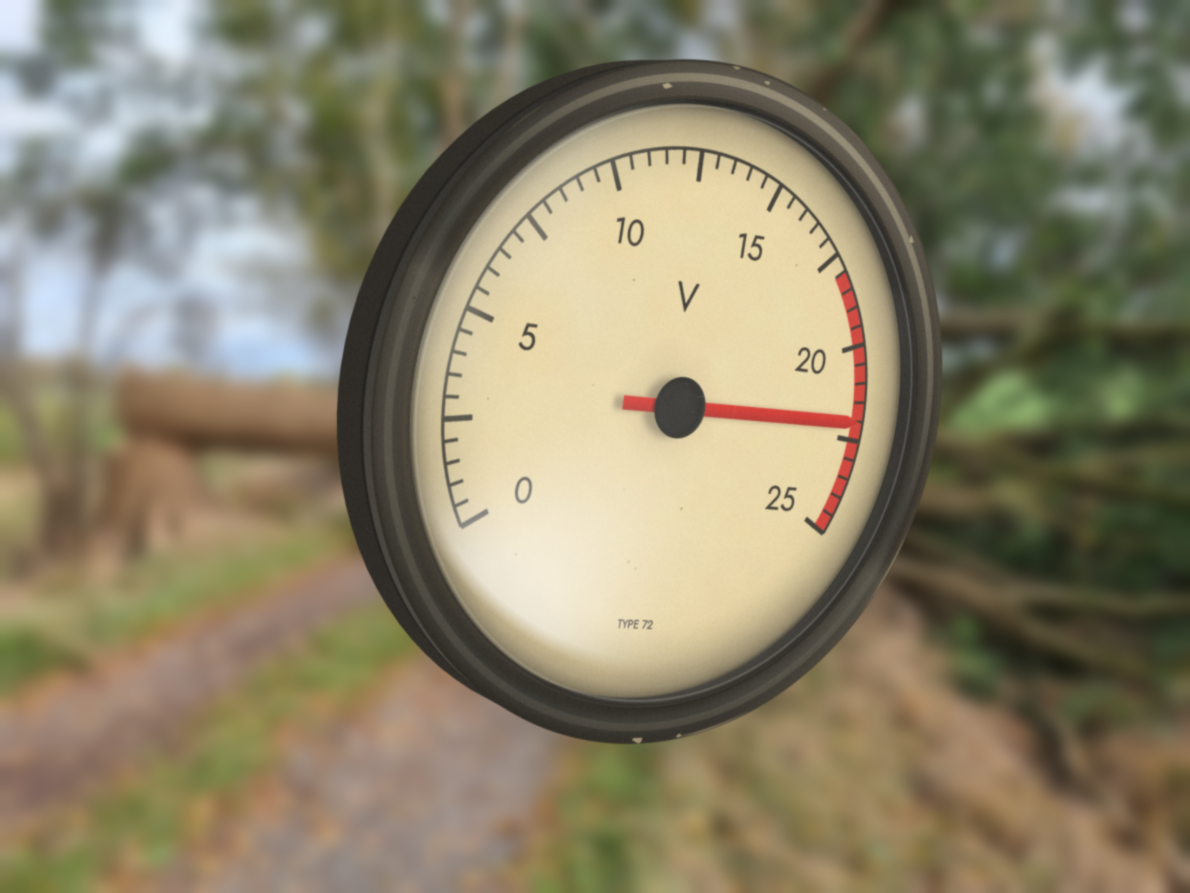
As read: **22** V
